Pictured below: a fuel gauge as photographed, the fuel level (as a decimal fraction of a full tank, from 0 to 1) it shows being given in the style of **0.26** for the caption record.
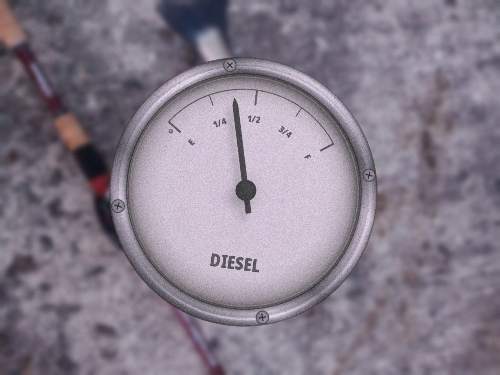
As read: **0.375**
